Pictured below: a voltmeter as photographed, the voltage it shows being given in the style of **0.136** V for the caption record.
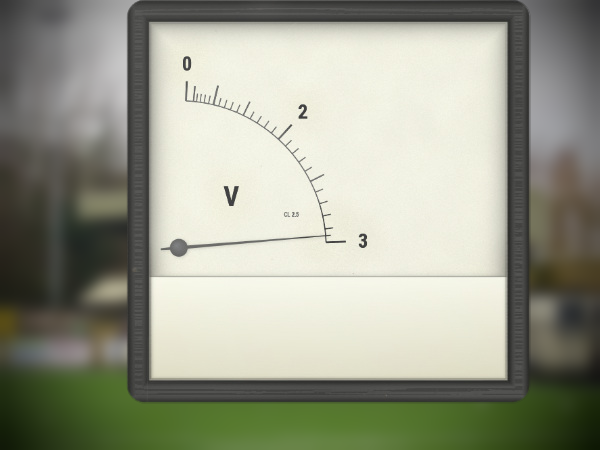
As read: **2.95** V
